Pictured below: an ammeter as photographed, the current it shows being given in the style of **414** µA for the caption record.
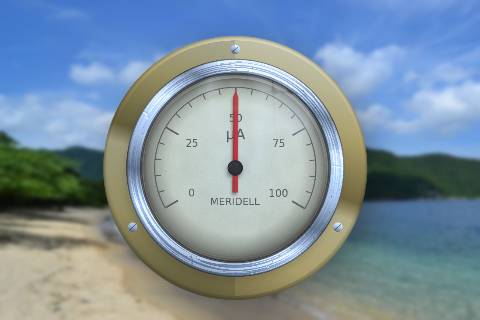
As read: **50** µA
